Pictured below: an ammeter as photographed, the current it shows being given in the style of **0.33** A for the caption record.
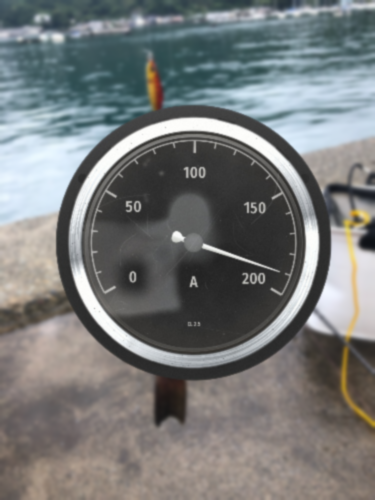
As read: **190** A
